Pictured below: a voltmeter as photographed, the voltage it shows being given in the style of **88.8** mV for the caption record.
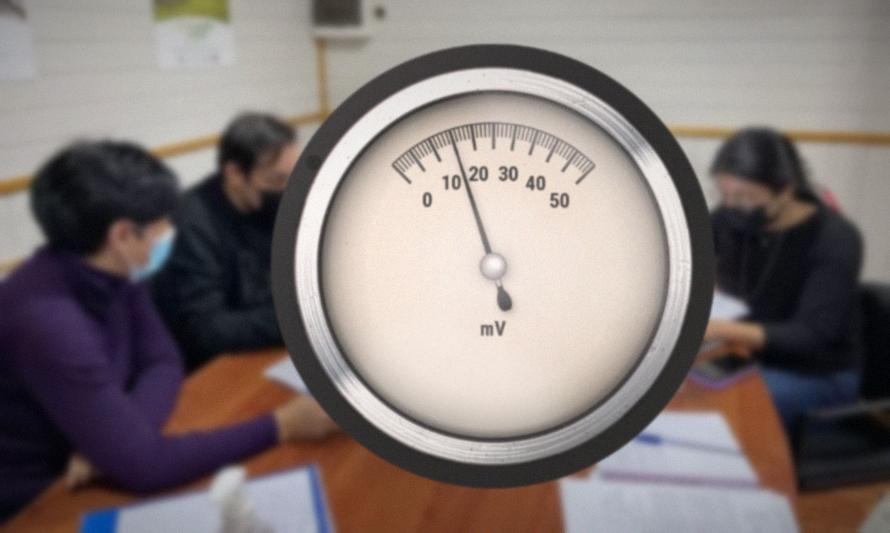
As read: **15** mV
